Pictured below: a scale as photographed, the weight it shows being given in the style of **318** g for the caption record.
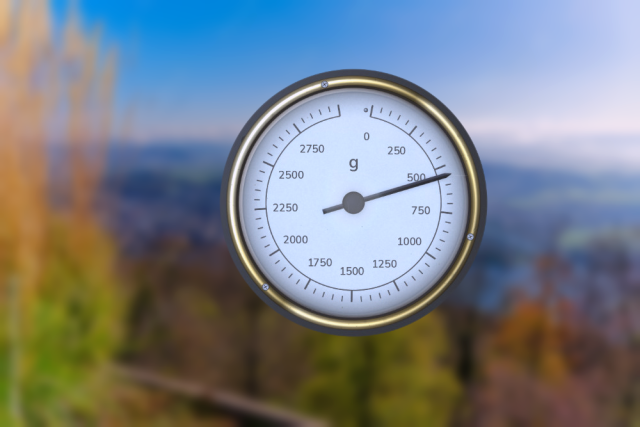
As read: **550** g
